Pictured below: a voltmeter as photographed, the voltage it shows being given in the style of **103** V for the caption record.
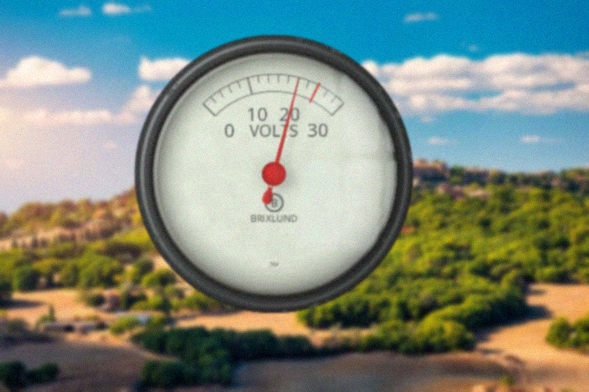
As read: **20** V
